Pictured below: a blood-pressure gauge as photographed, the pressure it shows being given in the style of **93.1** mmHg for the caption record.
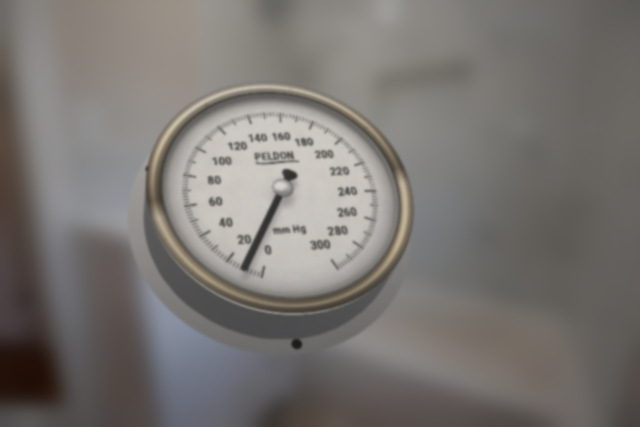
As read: **10** mmHg
